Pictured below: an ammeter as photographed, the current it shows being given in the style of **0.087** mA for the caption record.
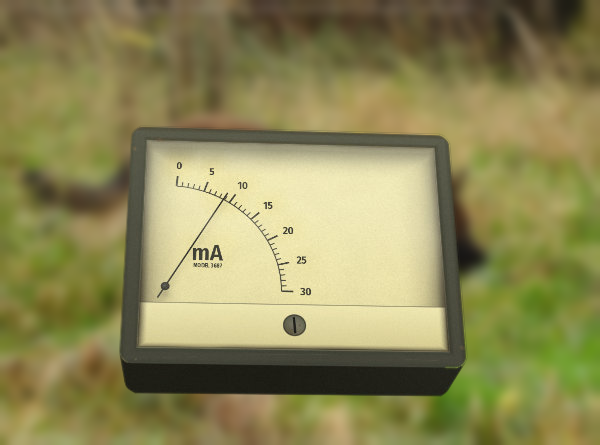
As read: **9** mA
